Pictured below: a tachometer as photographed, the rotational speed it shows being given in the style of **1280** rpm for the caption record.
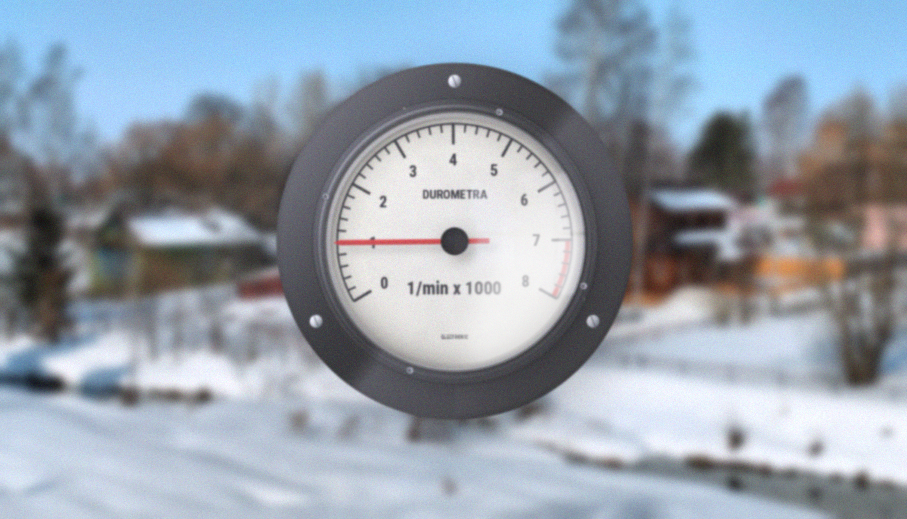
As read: **1000** rpm
